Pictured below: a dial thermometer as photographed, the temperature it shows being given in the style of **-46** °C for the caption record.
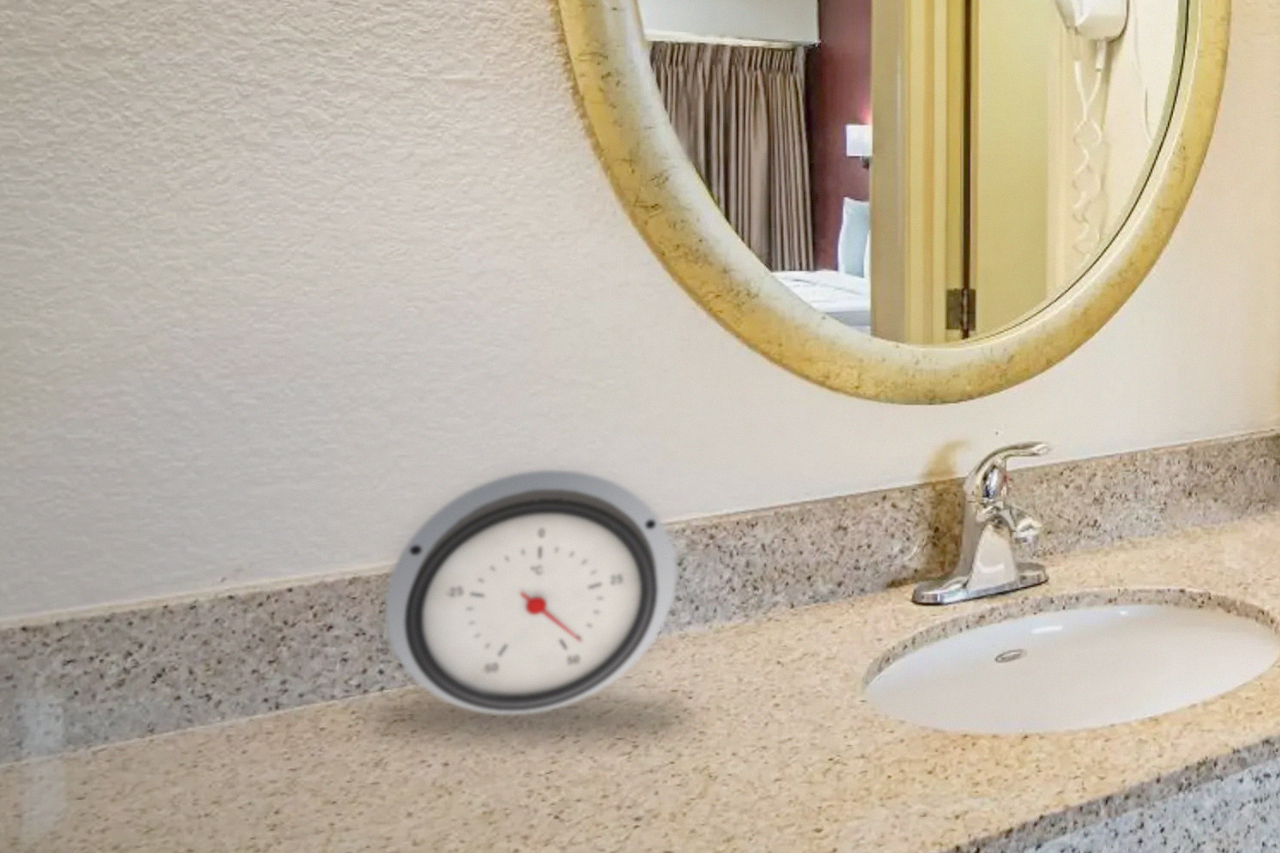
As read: **45** °C
